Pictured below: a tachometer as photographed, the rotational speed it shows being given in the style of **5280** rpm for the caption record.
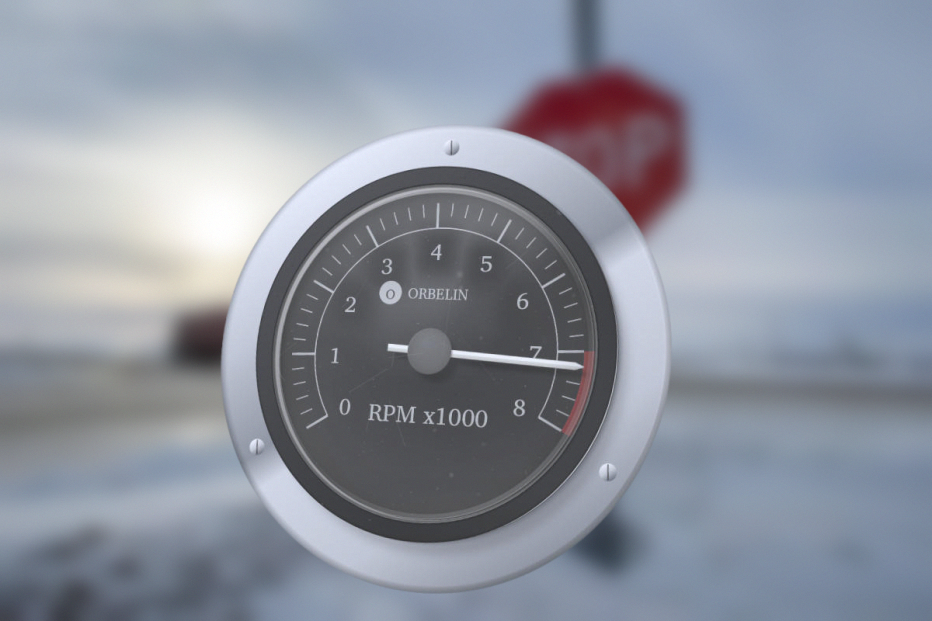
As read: **7200** rpm
